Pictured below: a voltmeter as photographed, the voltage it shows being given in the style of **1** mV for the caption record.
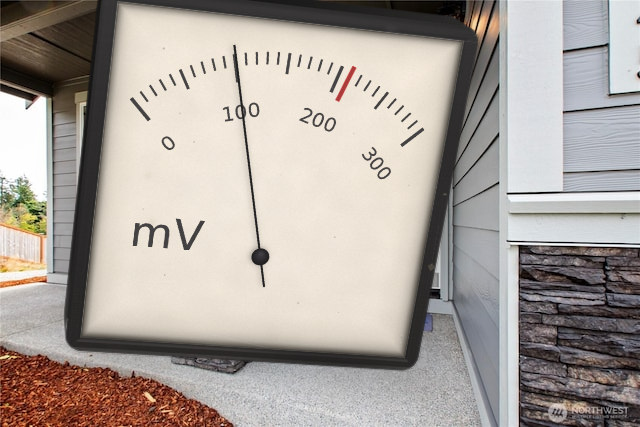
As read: **100** mV
